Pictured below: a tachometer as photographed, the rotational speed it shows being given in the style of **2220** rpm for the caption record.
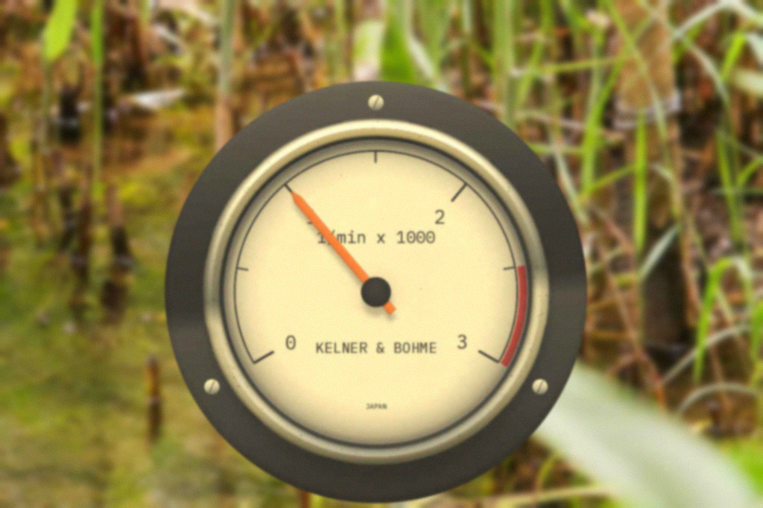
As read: **1000** rpm
